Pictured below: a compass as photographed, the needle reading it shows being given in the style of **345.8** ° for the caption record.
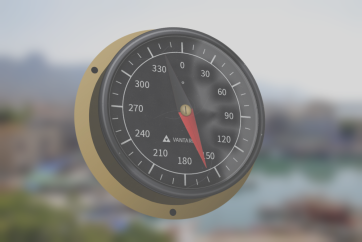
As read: **160** °
